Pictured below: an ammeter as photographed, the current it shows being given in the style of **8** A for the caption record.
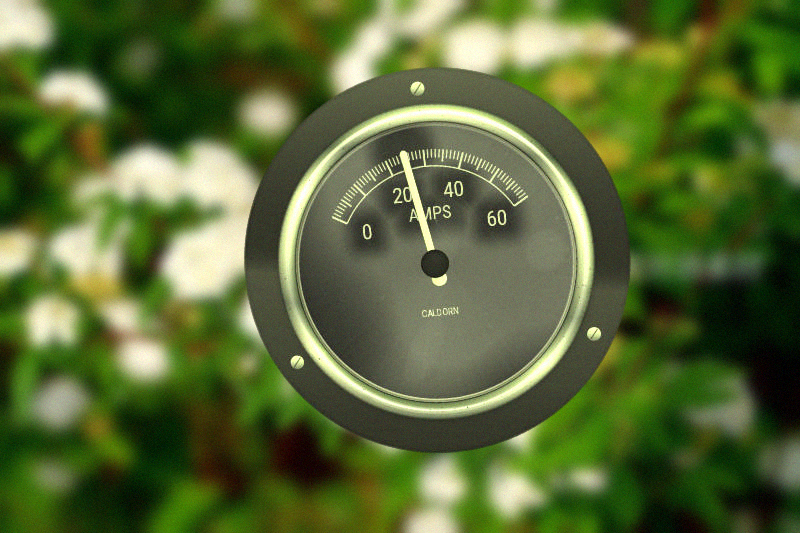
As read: **25** A
